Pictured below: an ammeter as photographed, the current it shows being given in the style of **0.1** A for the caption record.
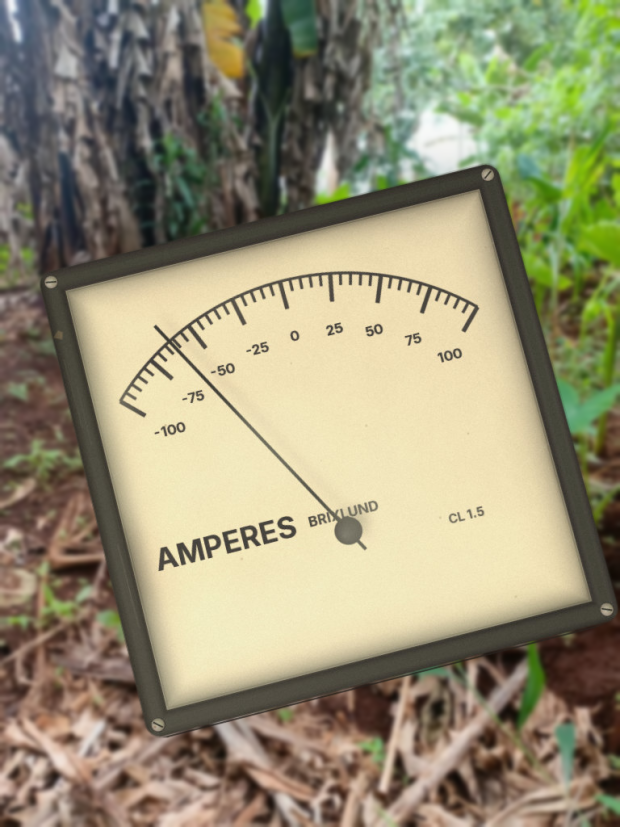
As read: **-62.5** A
